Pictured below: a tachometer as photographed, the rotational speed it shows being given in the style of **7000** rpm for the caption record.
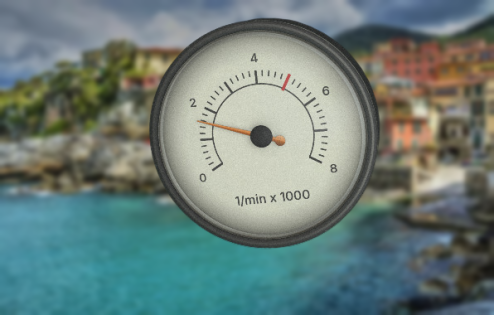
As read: **1600** rpm
